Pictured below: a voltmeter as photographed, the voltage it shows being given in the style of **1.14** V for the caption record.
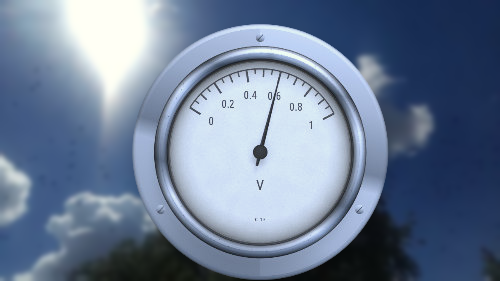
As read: **0.6** V
